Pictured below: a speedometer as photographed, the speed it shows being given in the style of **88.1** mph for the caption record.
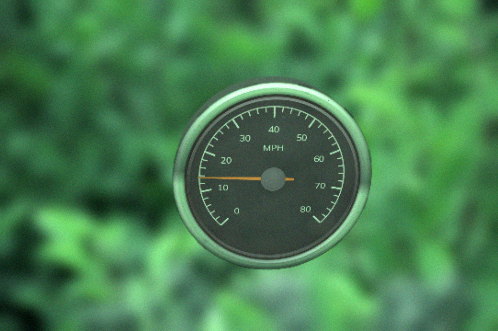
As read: **14** mph
